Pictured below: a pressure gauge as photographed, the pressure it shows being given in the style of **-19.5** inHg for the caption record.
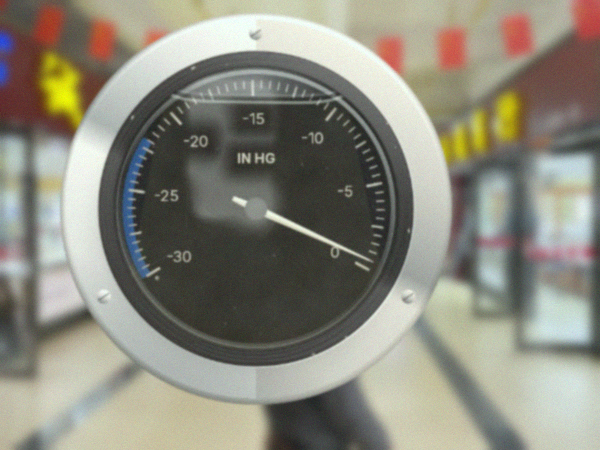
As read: **-0.5** inHg
